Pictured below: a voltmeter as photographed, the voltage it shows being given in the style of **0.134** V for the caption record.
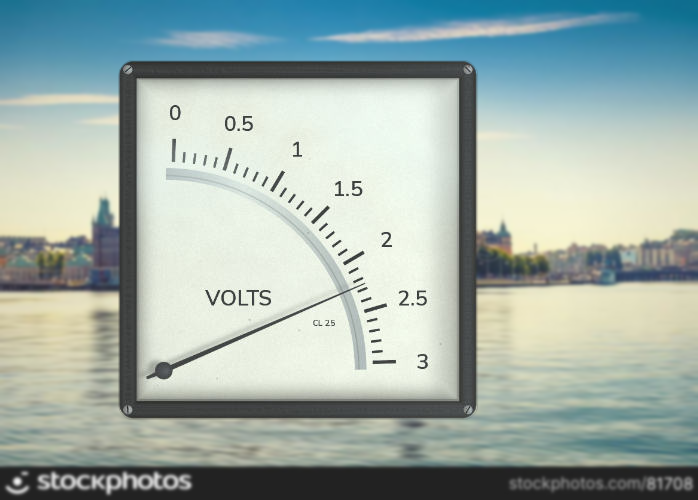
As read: **2.25** V
